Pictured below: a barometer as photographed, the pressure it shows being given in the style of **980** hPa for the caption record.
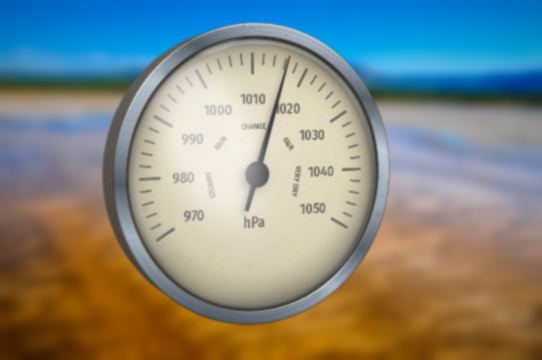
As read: **1016** hPa
